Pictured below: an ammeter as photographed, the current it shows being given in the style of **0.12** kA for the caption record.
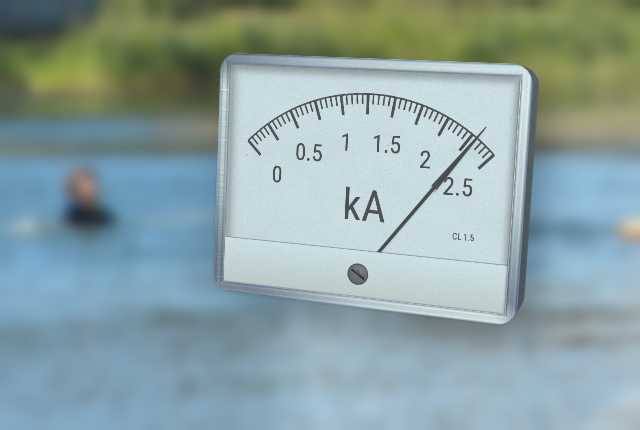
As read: **2.3** kA
